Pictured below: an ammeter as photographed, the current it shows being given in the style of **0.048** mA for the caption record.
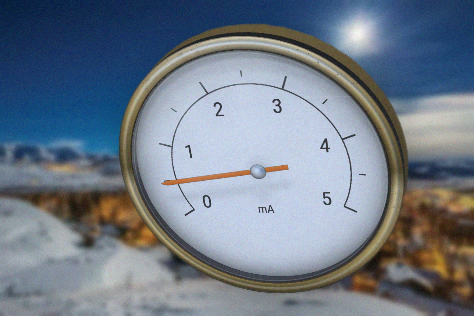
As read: **0.5** mA
